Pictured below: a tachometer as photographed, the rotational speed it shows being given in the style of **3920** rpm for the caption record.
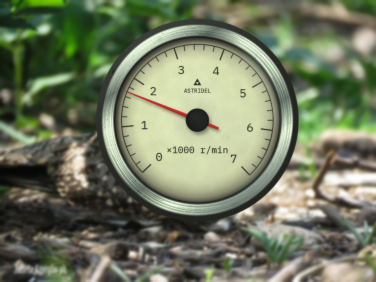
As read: **1700** rpm
